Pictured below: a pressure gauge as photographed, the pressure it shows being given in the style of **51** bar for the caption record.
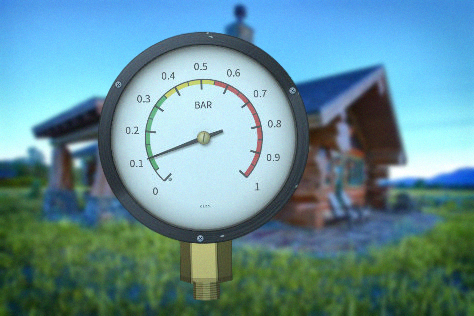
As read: **0.1** bar
